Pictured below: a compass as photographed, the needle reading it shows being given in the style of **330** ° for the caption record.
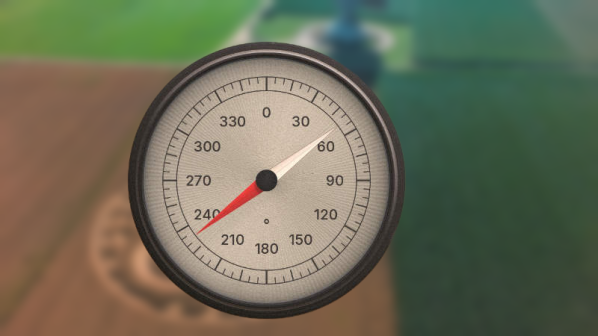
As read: **232.5** °
